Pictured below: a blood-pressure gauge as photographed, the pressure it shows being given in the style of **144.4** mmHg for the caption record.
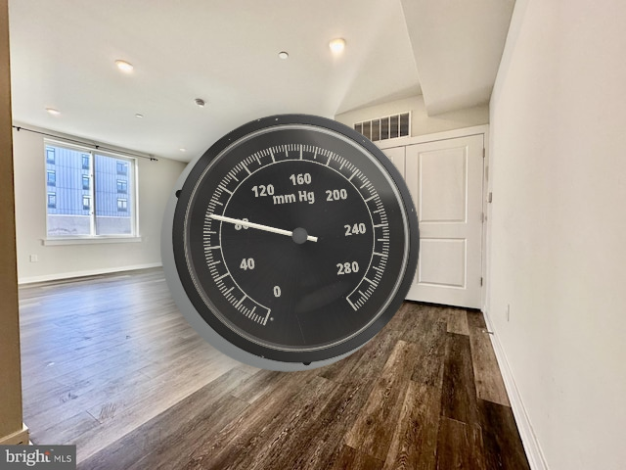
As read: **80** mmHg
